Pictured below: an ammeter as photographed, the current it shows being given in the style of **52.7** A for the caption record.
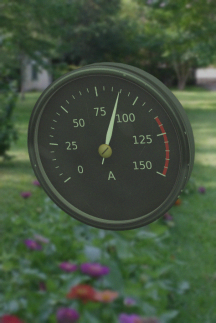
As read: **90** A
